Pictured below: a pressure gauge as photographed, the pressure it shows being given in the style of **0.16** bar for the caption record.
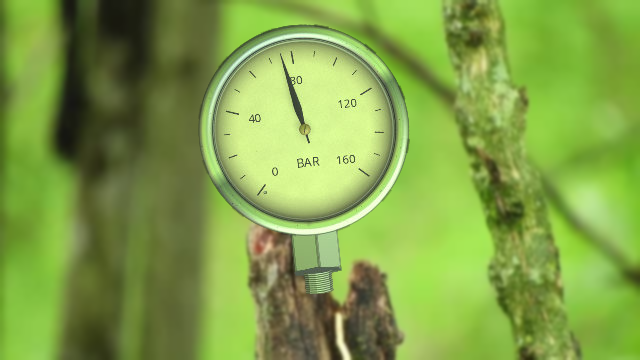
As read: **75** bar
